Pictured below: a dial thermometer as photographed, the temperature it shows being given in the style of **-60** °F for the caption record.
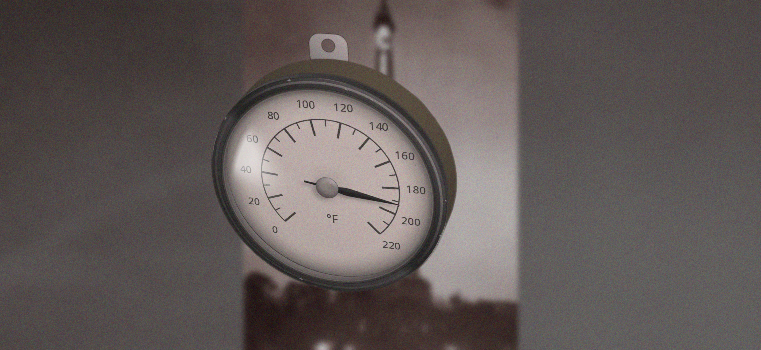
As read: **190** °F
